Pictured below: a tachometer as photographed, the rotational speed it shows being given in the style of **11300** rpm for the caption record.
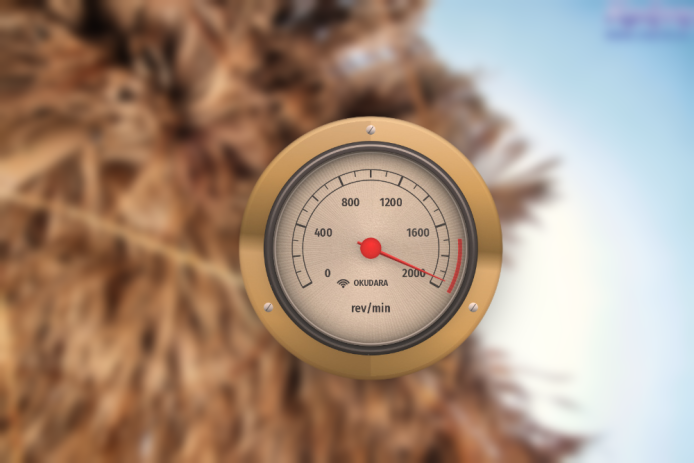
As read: **1950** rpm
